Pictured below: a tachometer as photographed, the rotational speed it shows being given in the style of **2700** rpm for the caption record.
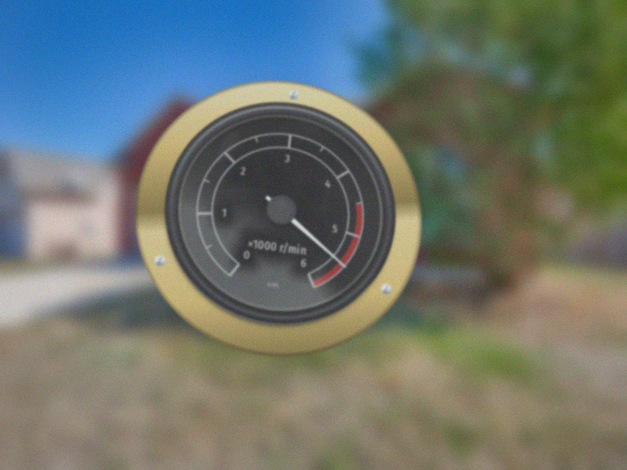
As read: **5500** rpm
